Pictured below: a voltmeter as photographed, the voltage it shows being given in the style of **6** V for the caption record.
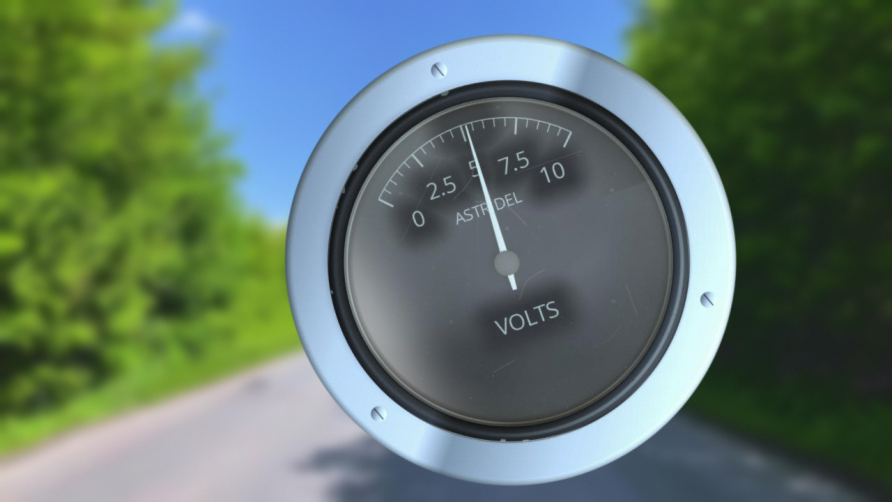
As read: **5.25** V
